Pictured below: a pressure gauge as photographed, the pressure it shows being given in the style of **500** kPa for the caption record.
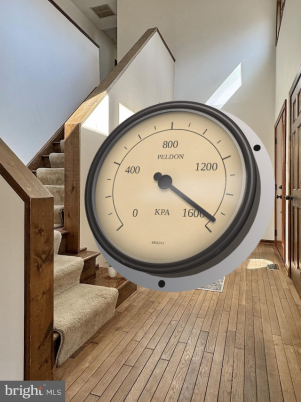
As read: **1550** kPa
